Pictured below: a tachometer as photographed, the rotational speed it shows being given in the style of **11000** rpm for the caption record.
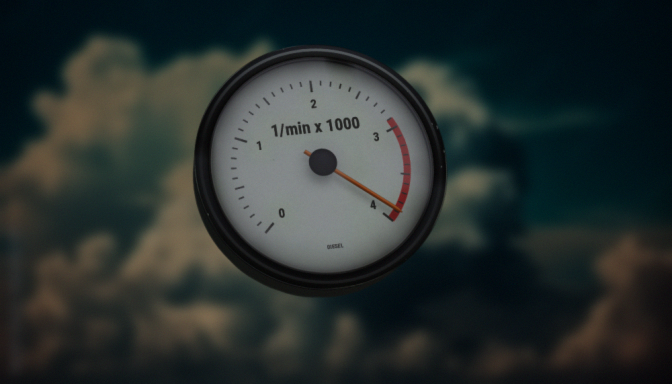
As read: **3900** rpm
